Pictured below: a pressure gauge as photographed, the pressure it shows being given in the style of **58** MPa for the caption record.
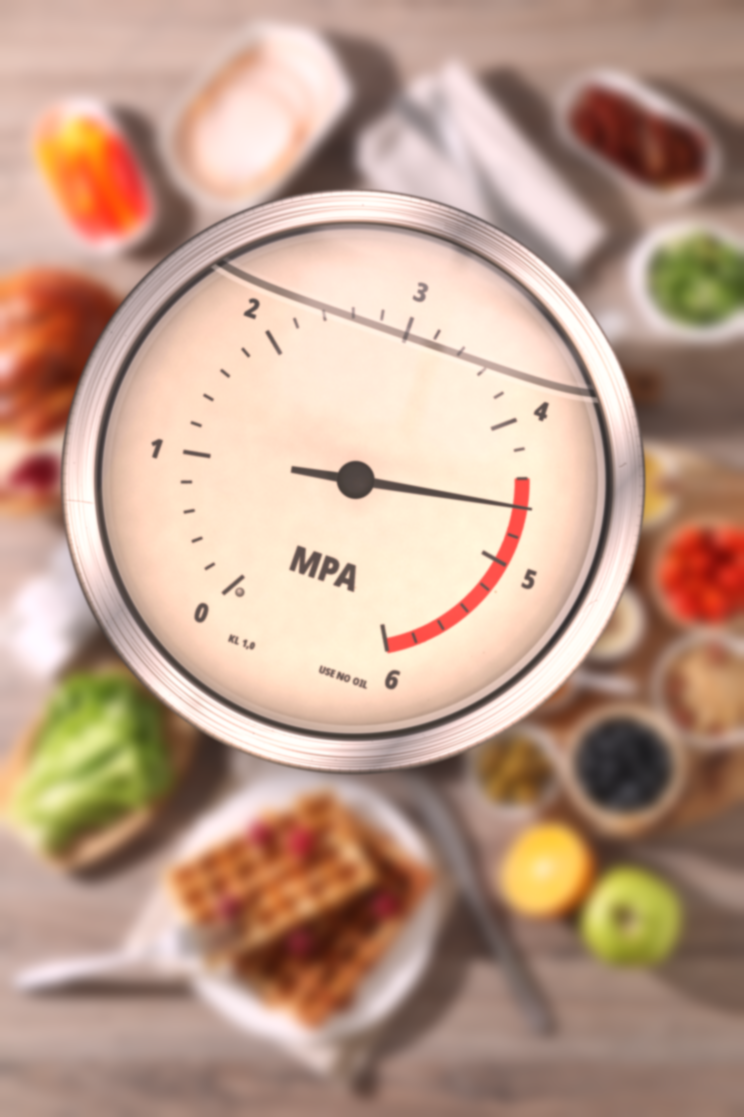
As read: **4.6** MPa
